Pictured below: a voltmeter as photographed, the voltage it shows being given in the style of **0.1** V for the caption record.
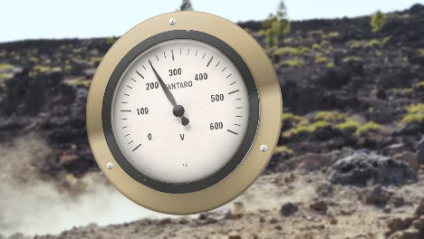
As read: **240** V
